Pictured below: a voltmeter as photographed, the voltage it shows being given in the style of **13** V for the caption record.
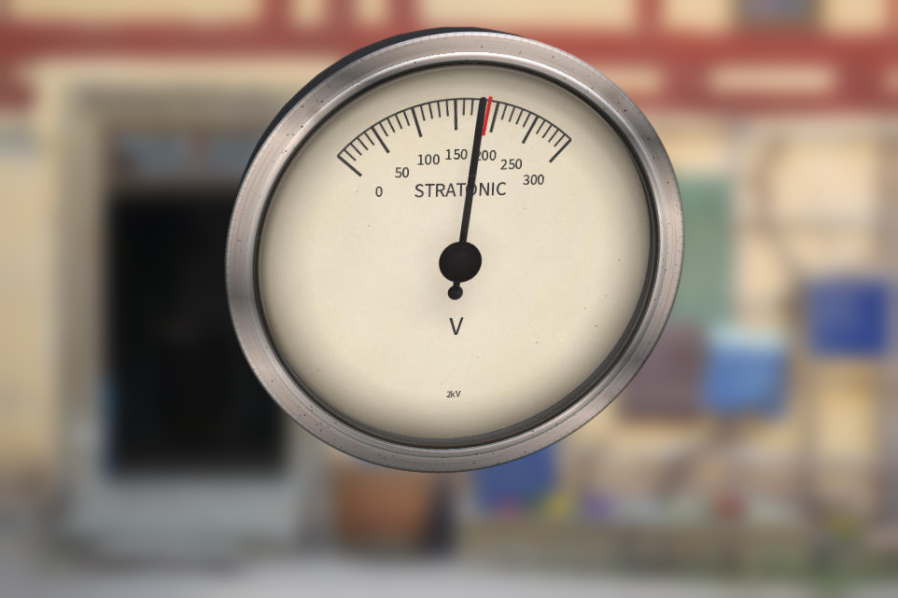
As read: **180** V
